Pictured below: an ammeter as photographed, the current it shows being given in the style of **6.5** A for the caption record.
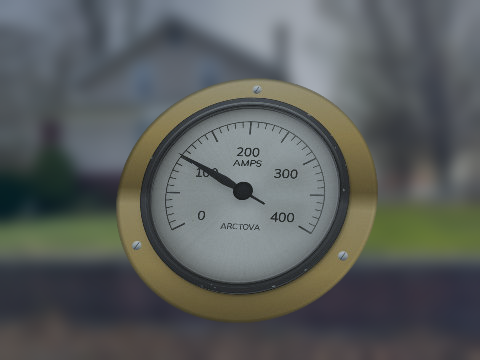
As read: **100** A
